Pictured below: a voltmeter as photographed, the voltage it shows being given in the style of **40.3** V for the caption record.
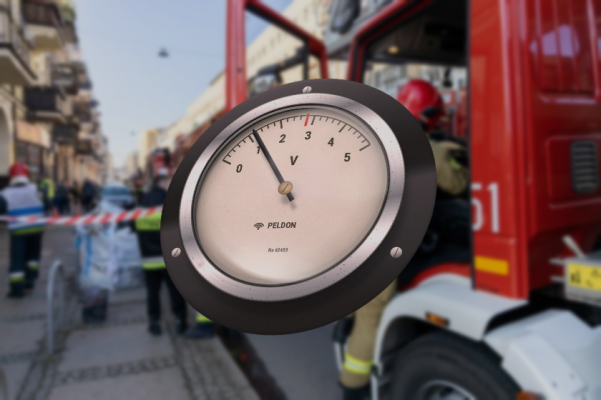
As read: **1.2** V
